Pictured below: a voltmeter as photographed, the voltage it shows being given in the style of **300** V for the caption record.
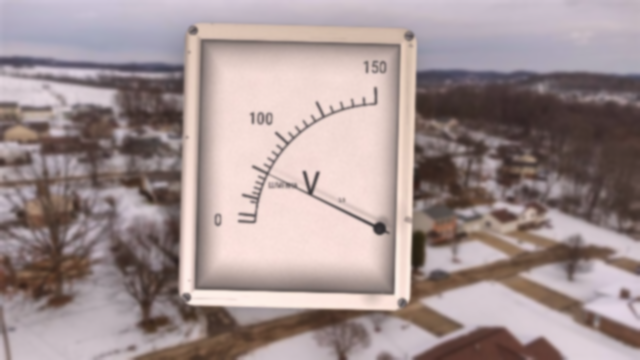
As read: **75** V
